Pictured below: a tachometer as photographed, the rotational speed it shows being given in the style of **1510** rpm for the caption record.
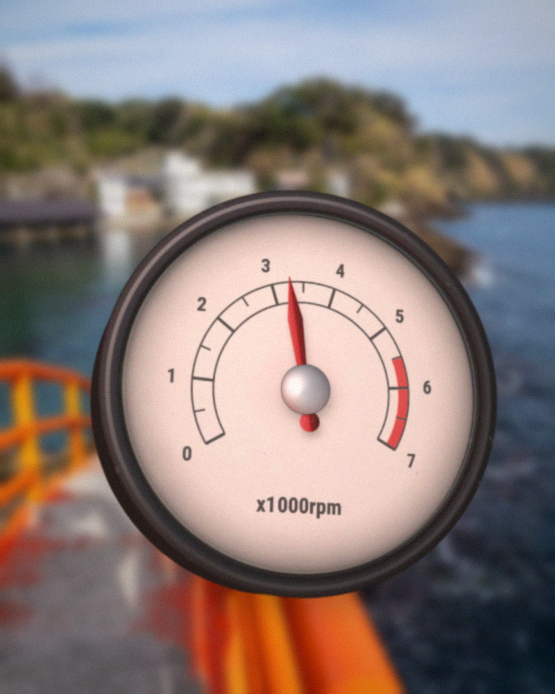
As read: **3250** rpm
